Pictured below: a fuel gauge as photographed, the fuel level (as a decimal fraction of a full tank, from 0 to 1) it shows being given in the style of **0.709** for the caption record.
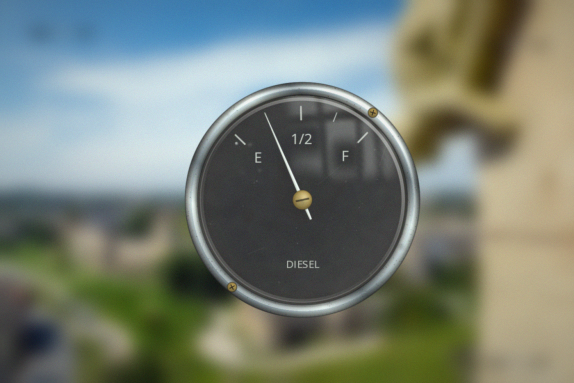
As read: **0.25**
